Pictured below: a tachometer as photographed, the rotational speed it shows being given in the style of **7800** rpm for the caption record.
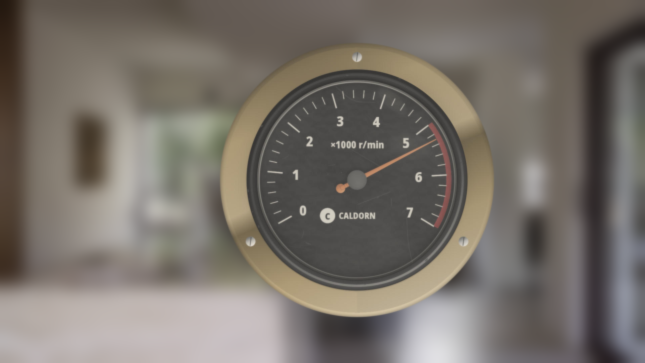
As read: **5300** rpm
